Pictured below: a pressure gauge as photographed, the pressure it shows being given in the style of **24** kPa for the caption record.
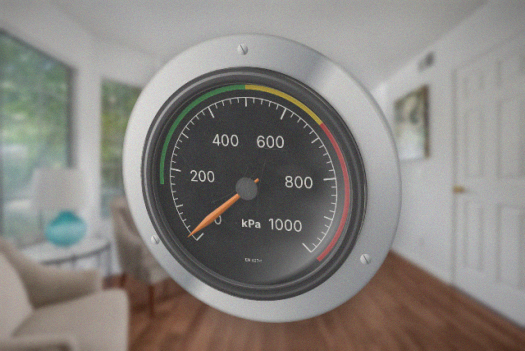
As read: **20** kPa
